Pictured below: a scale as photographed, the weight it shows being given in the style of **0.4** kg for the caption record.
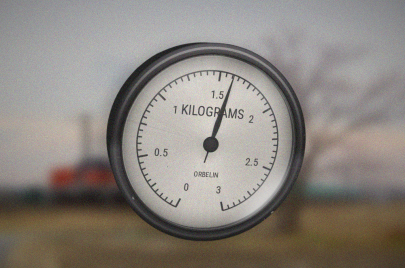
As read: **1.6** kg
